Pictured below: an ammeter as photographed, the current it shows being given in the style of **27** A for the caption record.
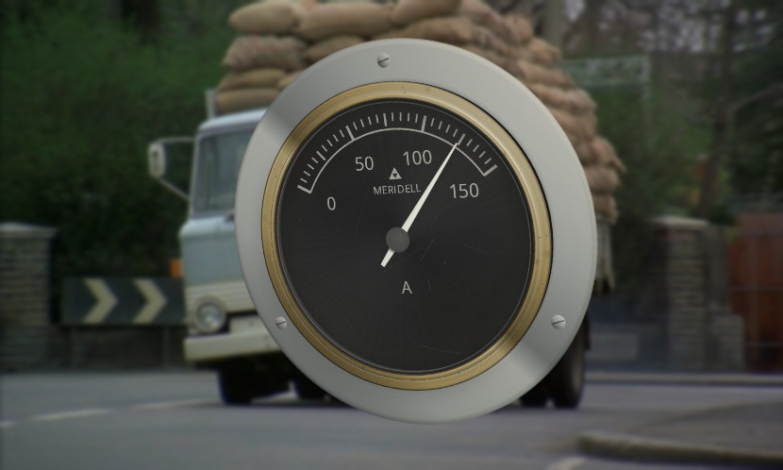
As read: **125** A
